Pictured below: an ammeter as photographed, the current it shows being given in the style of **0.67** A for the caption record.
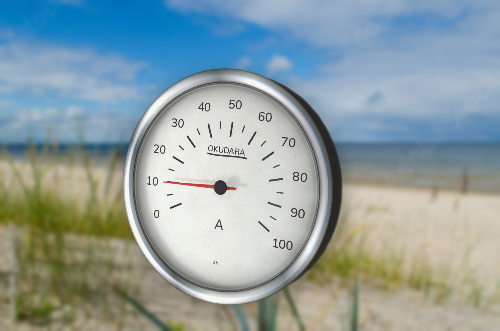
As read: **10** A
